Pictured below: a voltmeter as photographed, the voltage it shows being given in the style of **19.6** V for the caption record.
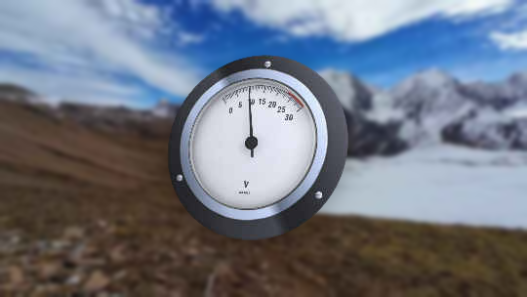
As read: **10** V
